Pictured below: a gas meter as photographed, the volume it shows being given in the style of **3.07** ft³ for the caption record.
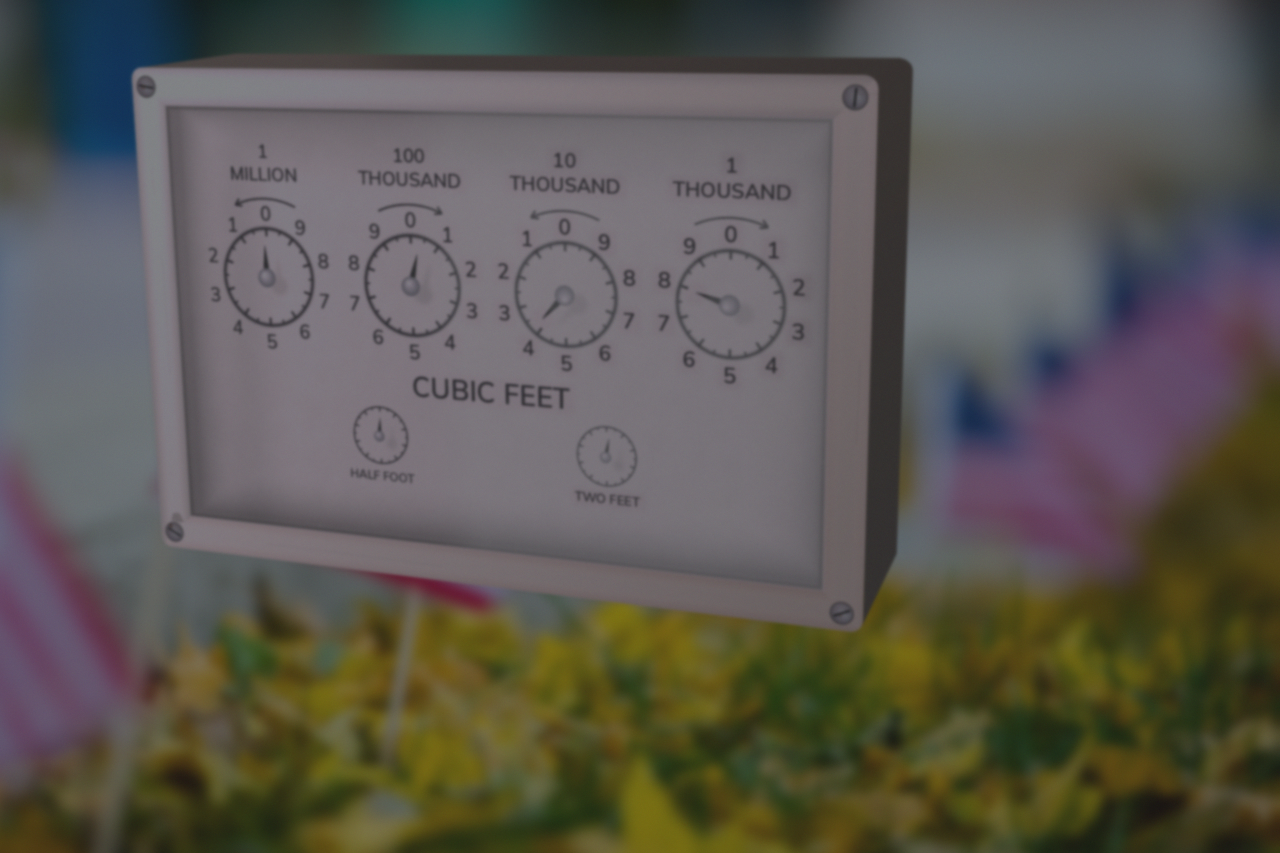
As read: **3800** ft³
